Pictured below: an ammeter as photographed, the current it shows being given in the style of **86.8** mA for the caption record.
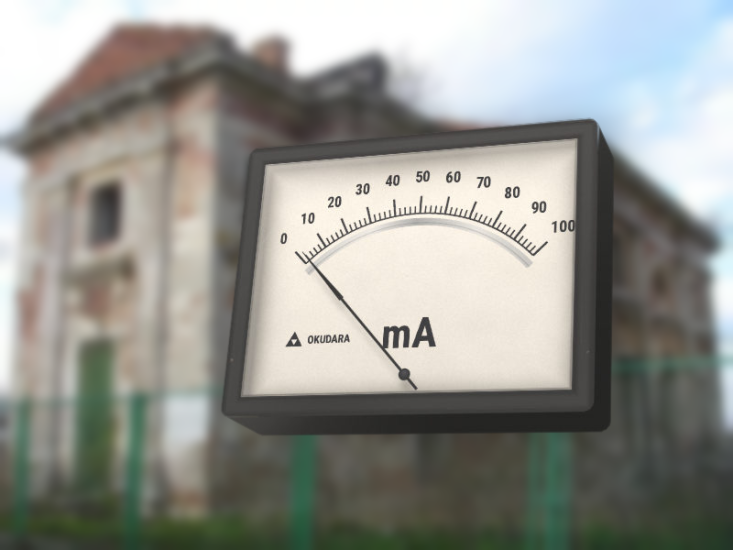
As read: **2** mA
